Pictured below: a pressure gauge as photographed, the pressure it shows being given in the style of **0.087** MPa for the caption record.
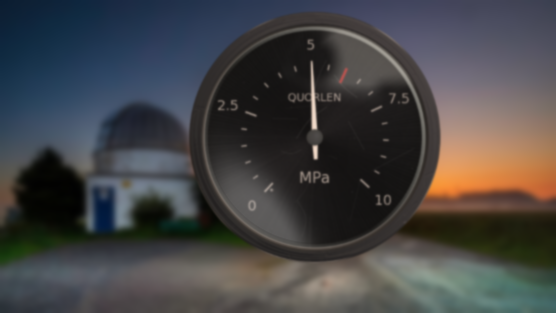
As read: **5** MPa
